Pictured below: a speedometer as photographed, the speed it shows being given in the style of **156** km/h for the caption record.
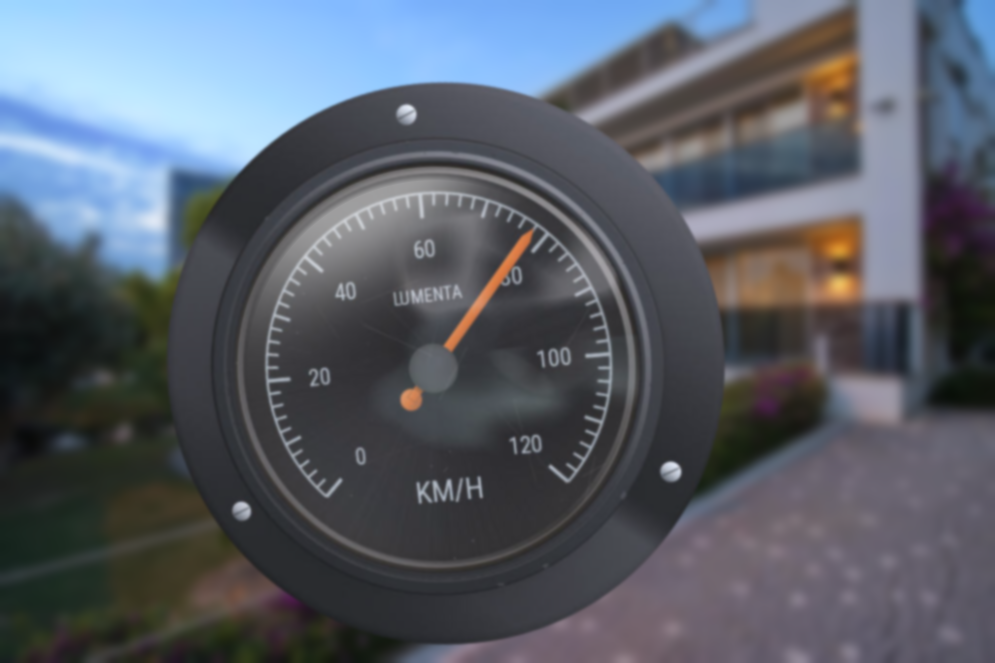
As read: **78** km/h
